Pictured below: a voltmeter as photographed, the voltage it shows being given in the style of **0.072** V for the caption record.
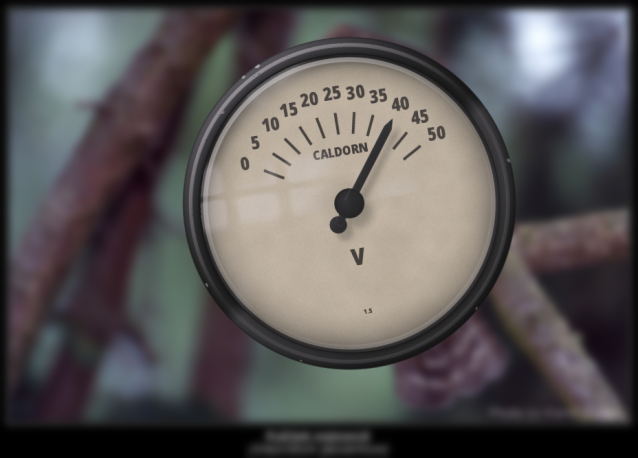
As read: **40** V
